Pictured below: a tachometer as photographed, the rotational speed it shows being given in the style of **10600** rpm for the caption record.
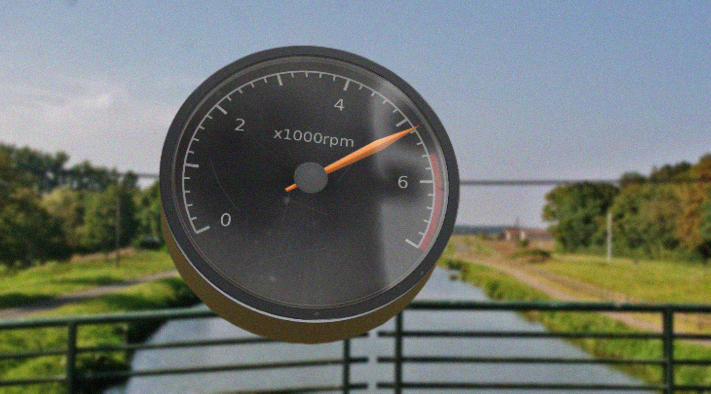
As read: **5200** rpm
